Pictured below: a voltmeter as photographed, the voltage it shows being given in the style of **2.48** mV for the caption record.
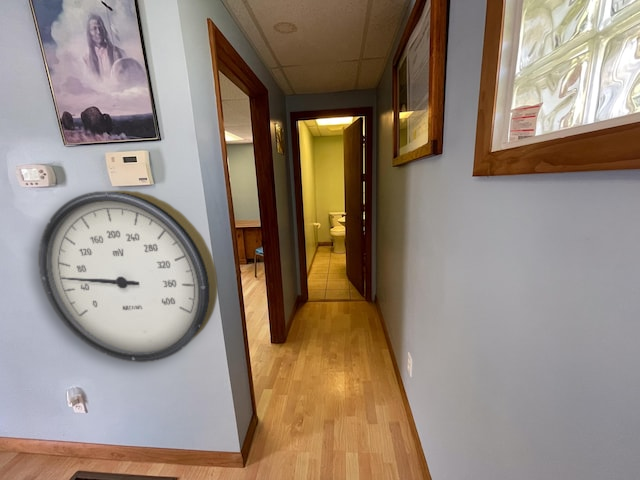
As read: **60** mV
